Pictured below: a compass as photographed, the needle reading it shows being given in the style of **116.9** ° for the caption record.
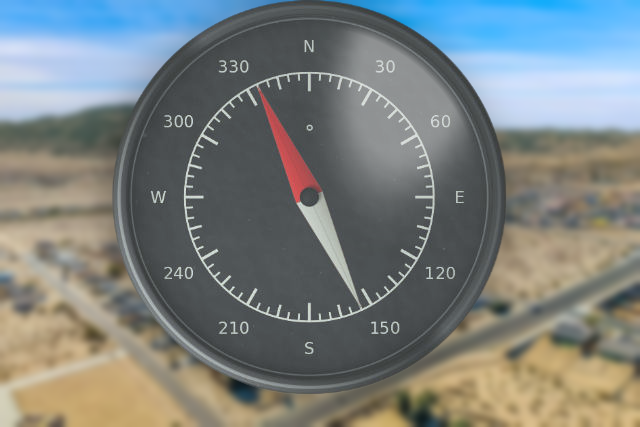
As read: **335** °
